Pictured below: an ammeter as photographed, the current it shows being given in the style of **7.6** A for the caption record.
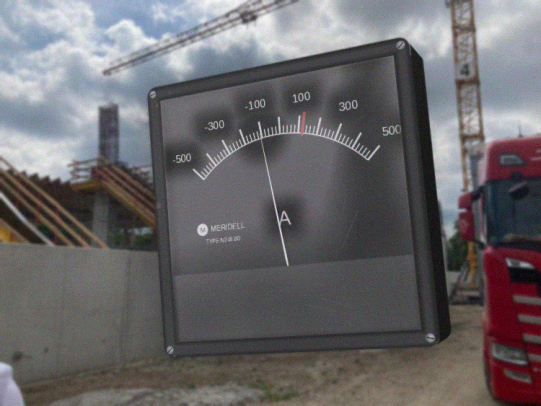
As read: **-100** A
